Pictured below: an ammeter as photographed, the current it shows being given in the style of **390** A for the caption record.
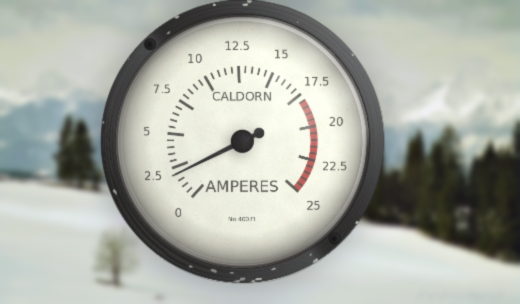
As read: **2** A
